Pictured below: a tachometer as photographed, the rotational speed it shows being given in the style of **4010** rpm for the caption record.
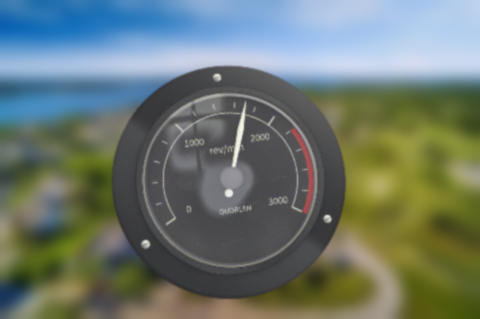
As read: **1700** rpm
